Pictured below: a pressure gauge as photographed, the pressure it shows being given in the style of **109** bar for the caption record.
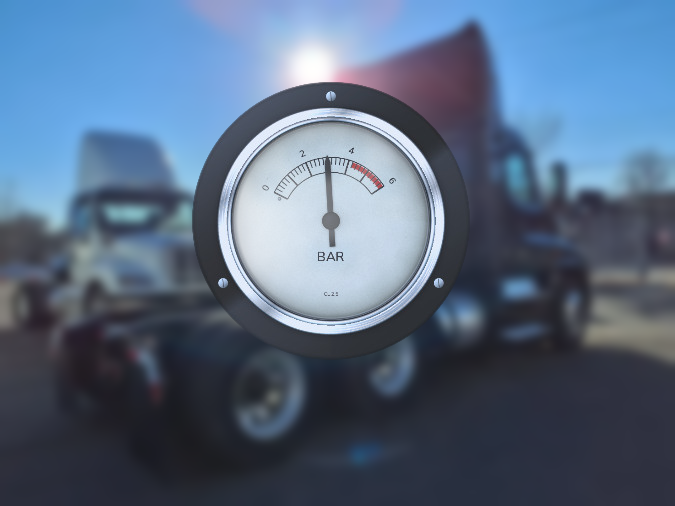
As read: **3** bar
